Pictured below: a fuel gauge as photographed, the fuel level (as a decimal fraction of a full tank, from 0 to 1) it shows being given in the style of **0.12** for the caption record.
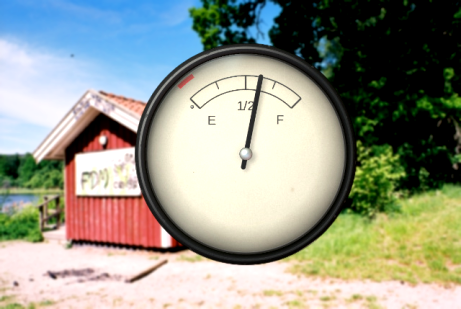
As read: **0.625**
